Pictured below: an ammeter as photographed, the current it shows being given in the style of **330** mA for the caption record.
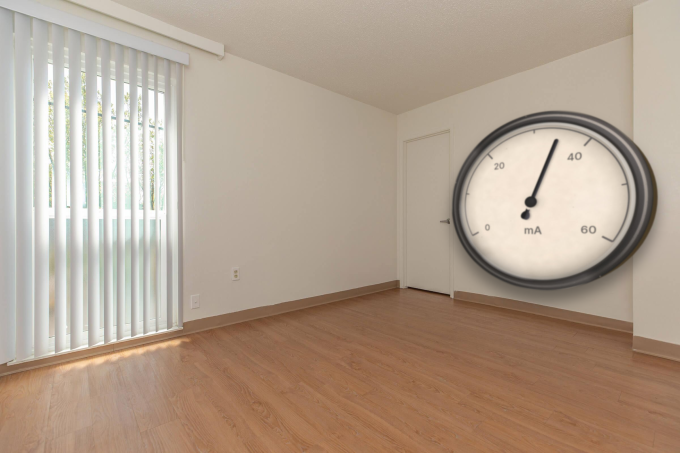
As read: **35** mA
